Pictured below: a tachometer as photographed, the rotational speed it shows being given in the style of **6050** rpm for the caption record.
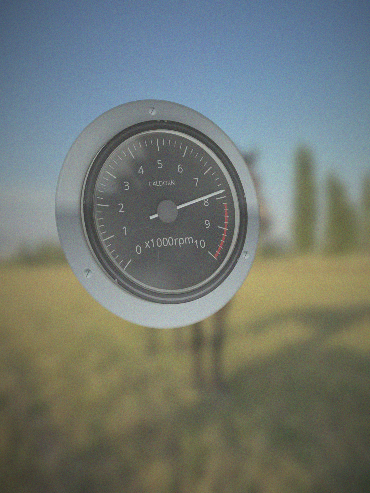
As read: **7800** rpm
